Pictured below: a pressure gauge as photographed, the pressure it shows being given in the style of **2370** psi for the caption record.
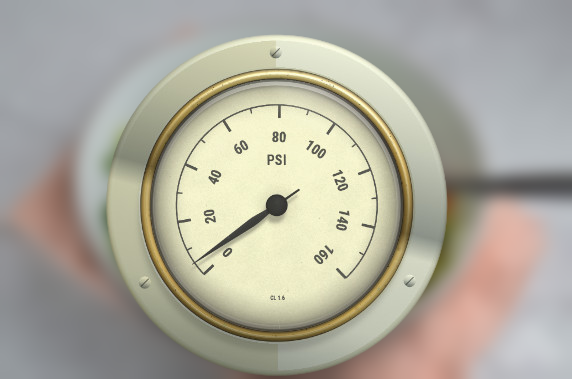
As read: **5** psi
